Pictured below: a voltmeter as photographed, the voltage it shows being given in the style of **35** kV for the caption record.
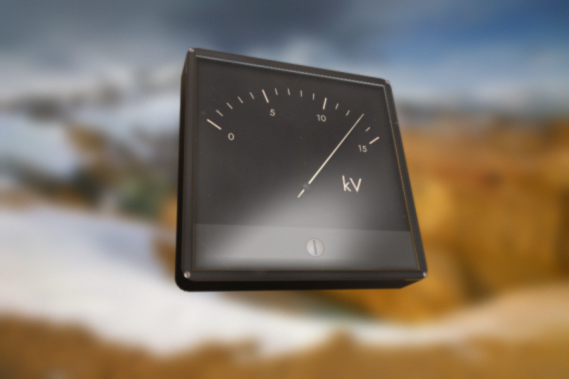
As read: **13** kV
